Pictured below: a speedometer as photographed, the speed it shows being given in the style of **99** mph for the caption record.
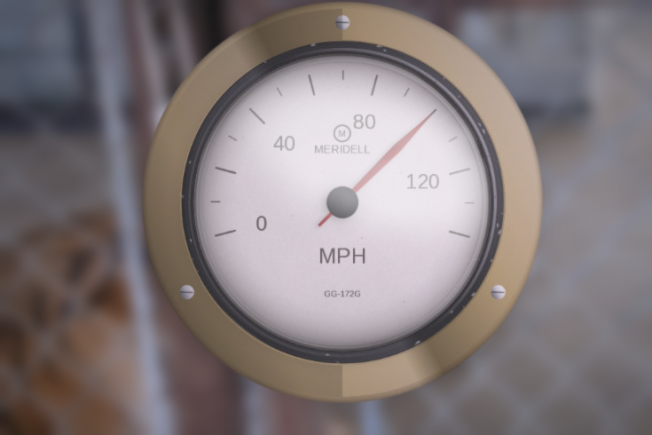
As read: **100** mph
